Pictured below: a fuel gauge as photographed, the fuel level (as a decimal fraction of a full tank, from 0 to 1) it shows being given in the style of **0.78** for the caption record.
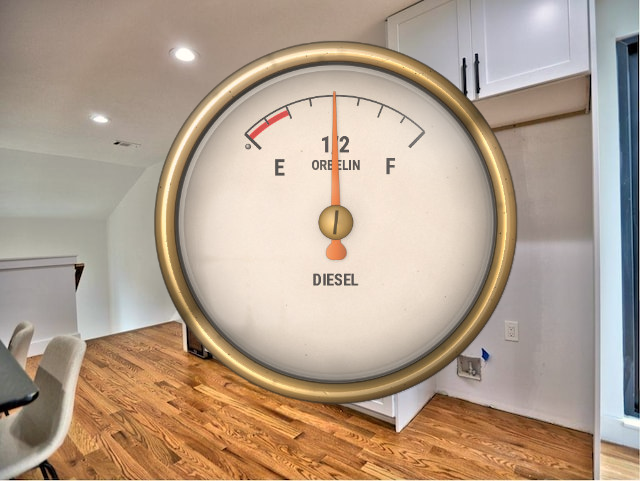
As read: **0.5**
